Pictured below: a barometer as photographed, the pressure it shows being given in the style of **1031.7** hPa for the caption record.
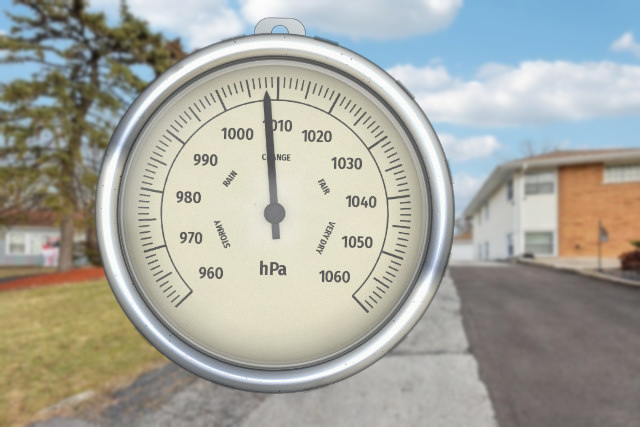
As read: **1008** hPa
